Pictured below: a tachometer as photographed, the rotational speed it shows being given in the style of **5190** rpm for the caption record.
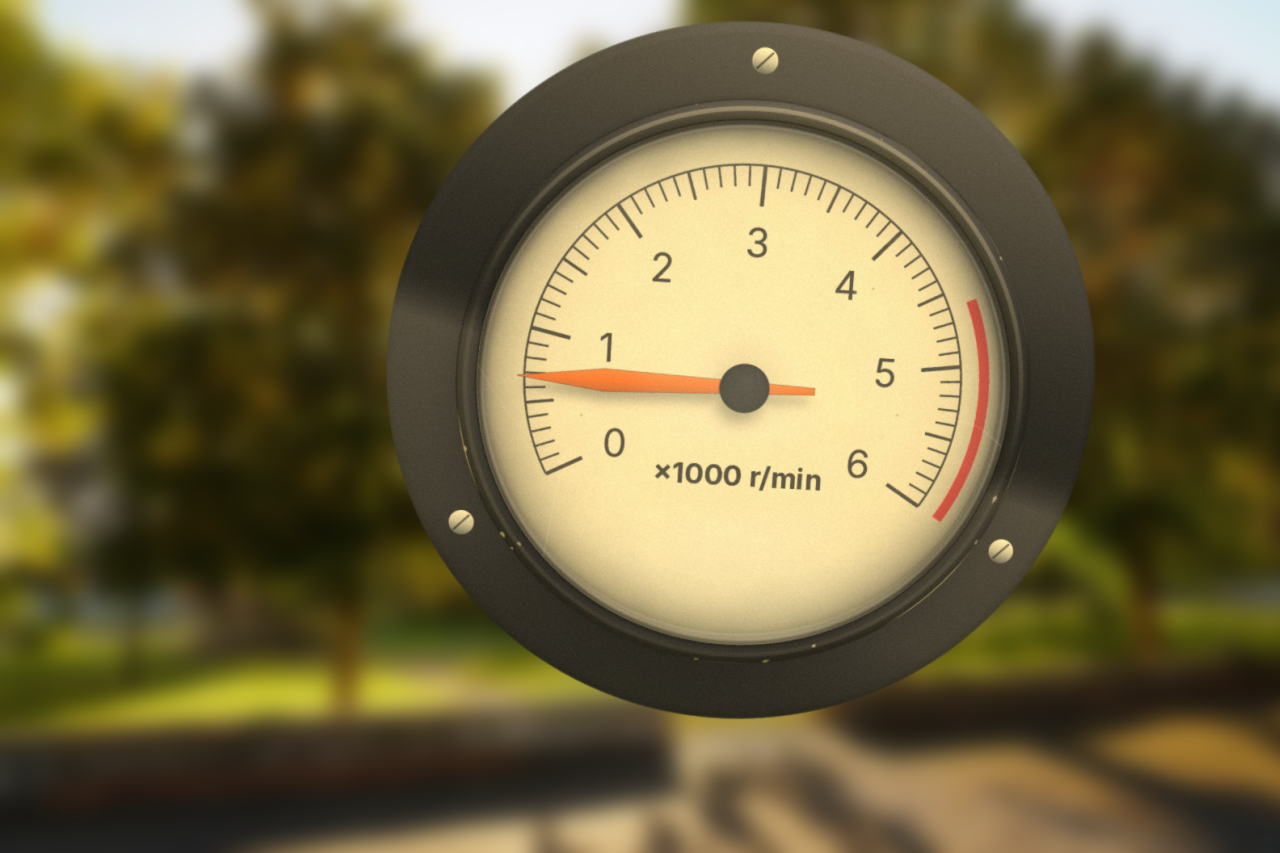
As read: **700** rpm
